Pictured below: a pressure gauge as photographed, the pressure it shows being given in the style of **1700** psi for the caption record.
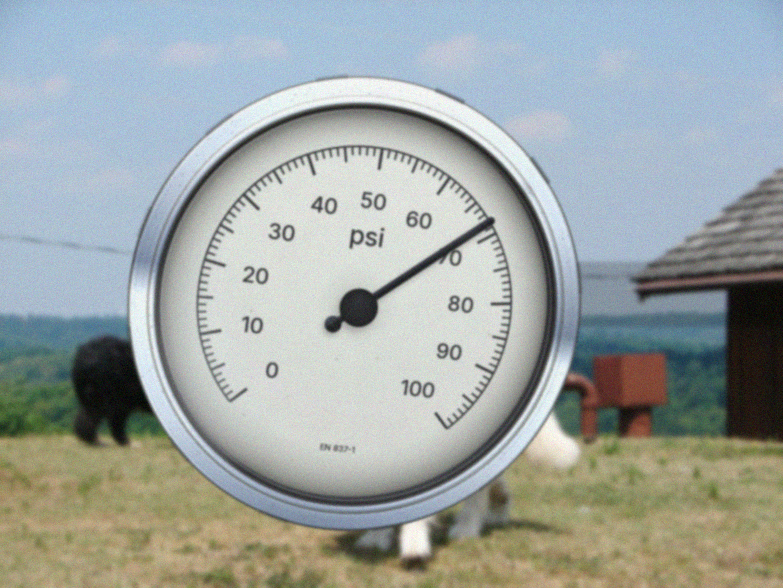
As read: **68** psi
